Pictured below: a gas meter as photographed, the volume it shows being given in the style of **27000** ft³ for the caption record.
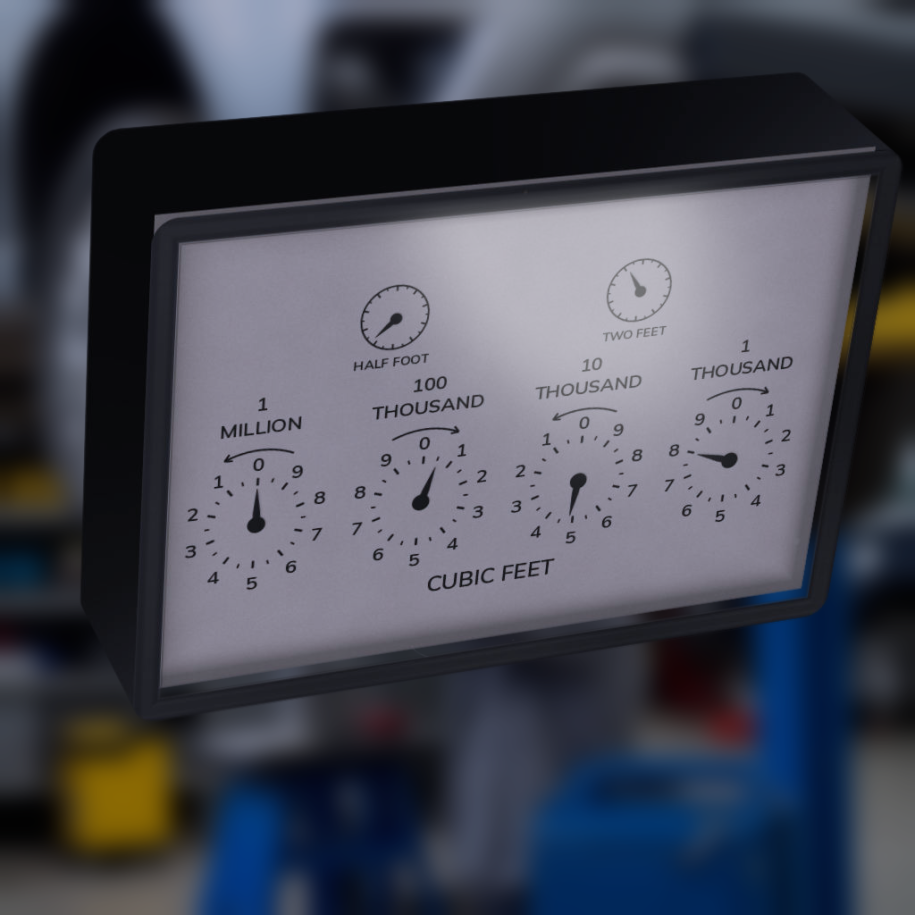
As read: **4800** ft³
